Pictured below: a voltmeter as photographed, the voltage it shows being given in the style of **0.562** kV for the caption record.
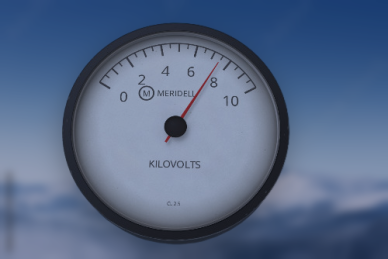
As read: **7.5** kV
